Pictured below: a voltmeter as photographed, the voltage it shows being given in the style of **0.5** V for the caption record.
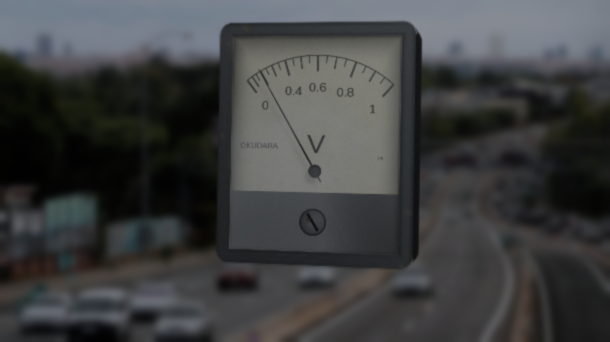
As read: **0.2** V
